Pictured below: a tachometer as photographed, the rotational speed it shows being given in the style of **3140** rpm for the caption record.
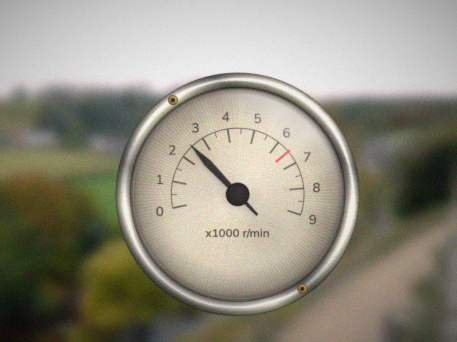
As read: **2500** rpm
